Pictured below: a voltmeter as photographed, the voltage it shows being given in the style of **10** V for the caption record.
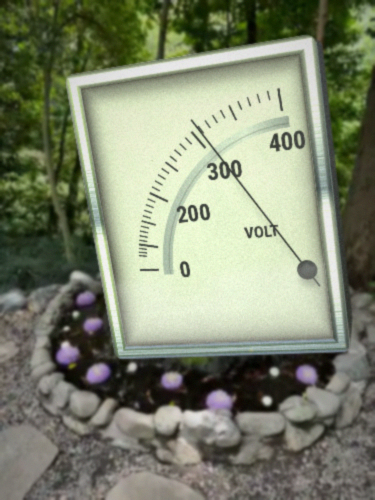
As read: **310** V
